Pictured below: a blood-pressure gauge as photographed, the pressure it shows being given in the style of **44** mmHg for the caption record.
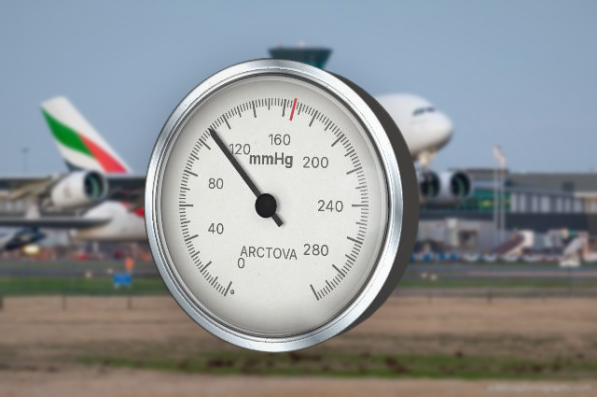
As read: **110** mmHg
